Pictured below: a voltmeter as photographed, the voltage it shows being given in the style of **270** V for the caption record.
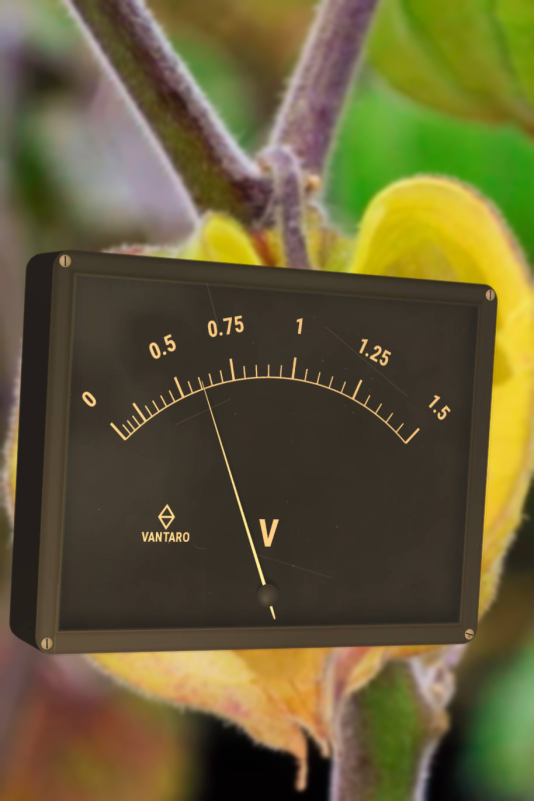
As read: **0.6** V
